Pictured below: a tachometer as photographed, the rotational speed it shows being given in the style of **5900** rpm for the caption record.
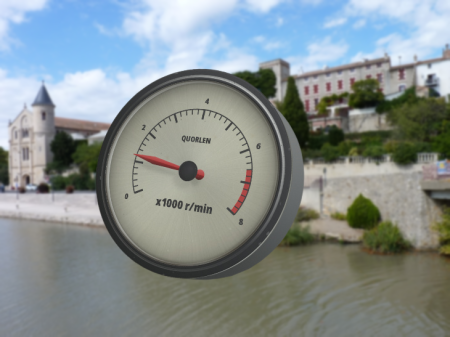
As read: **1200** rpm
